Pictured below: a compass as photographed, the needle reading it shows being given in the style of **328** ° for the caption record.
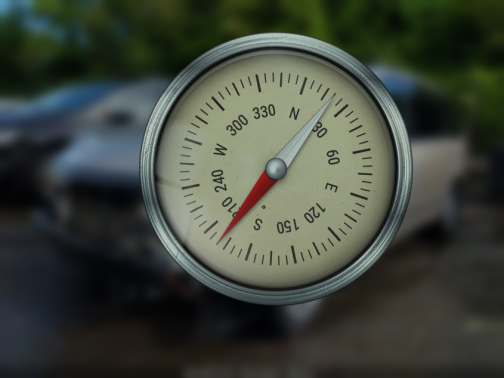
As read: **200** °
